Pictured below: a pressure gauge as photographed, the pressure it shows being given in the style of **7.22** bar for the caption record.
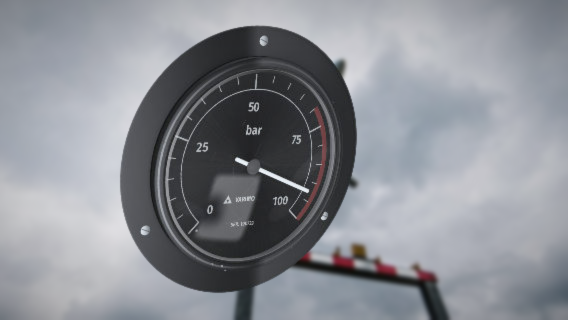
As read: **92.5** bar
